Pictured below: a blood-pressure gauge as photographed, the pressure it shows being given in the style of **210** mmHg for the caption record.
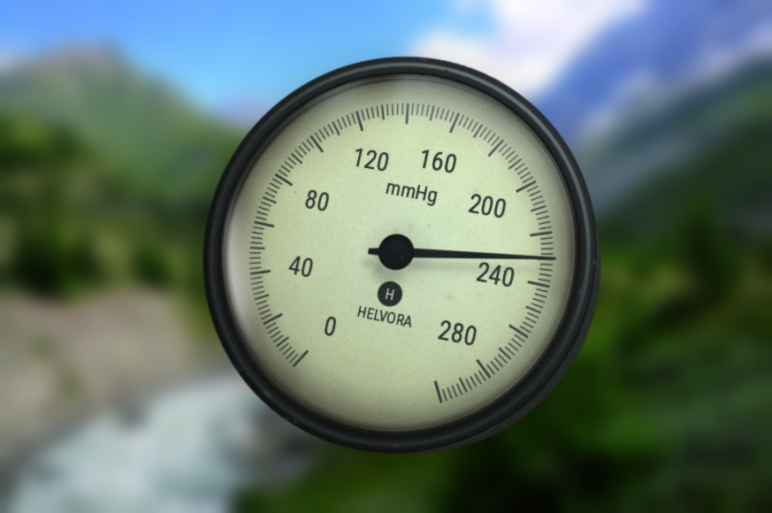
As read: **230** mmHg
